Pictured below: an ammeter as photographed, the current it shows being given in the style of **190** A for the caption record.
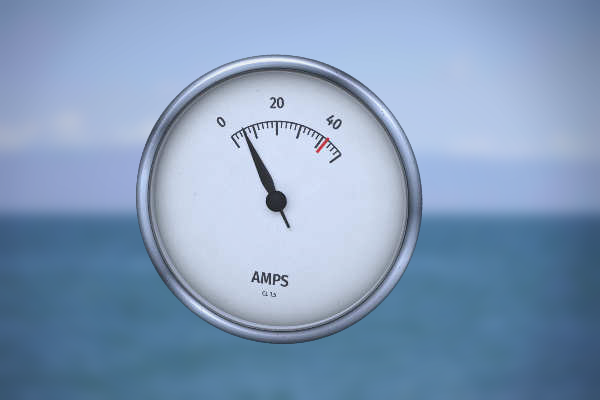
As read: **6** A
